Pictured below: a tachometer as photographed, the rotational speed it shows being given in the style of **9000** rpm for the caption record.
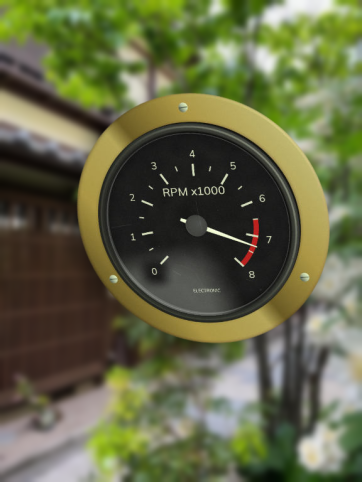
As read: **7250** rpm
